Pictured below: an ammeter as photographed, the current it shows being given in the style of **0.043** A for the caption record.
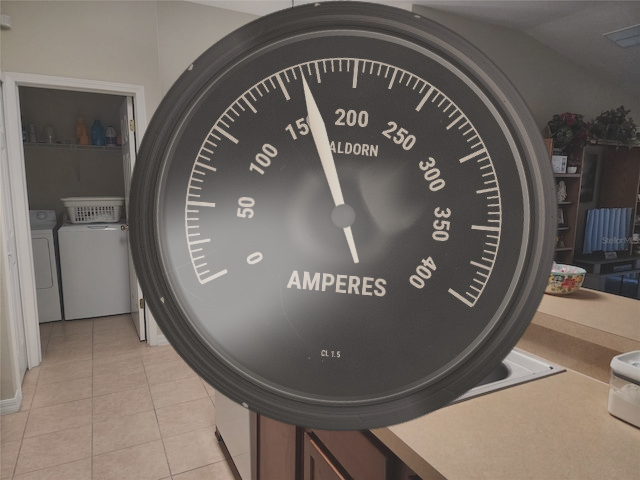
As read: **165** A
